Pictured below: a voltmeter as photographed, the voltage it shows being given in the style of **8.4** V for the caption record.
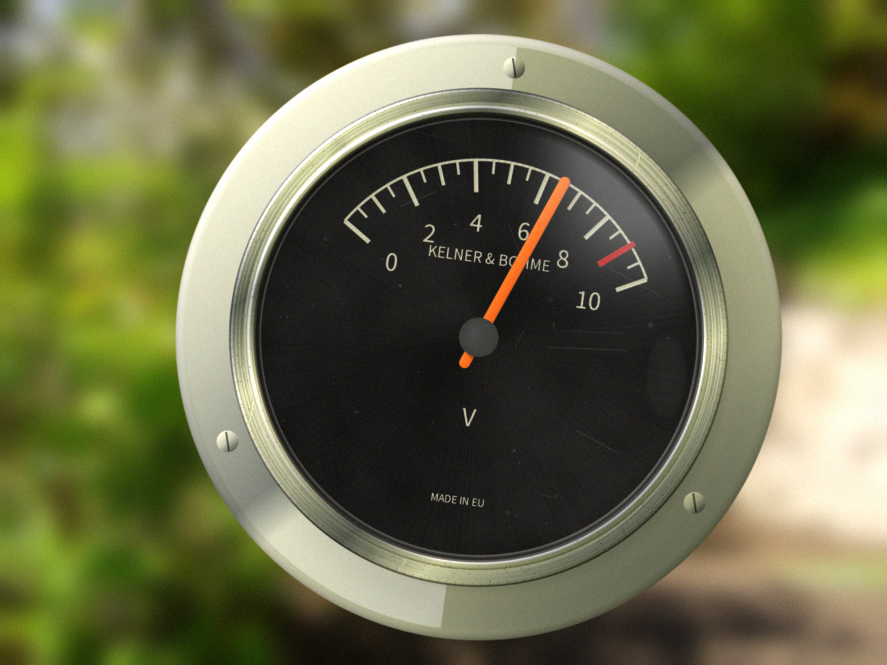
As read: **6.5** V
